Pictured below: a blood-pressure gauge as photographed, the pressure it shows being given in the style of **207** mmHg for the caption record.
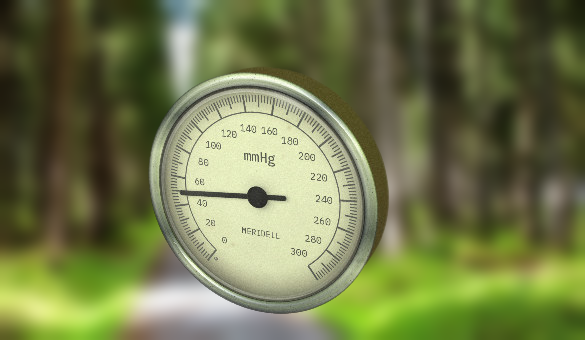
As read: **50** mmHg
